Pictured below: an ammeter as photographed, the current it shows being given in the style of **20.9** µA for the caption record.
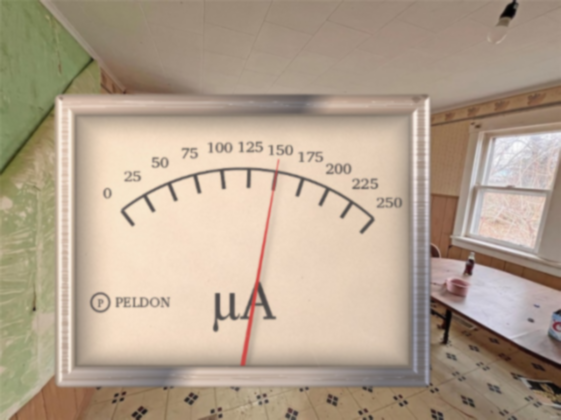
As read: **150** µA
